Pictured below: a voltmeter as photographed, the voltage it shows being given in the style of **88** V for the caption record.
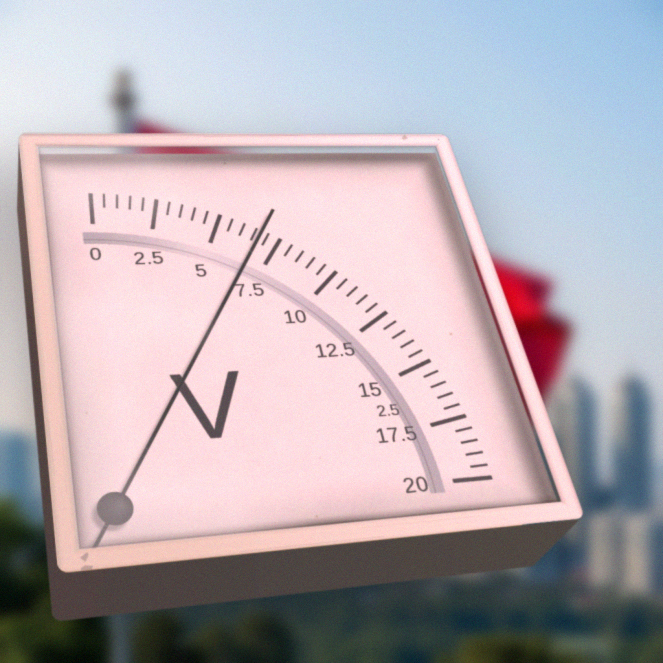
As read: **6.75** V
